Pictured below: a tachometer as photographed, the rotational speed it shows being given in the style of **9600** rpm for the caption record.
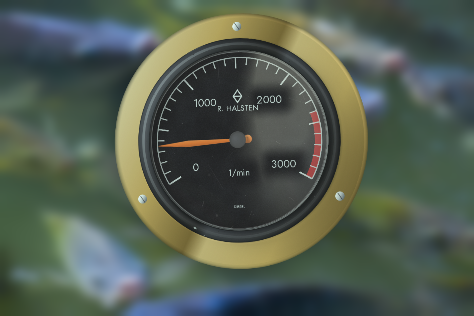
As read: **350** rpm
